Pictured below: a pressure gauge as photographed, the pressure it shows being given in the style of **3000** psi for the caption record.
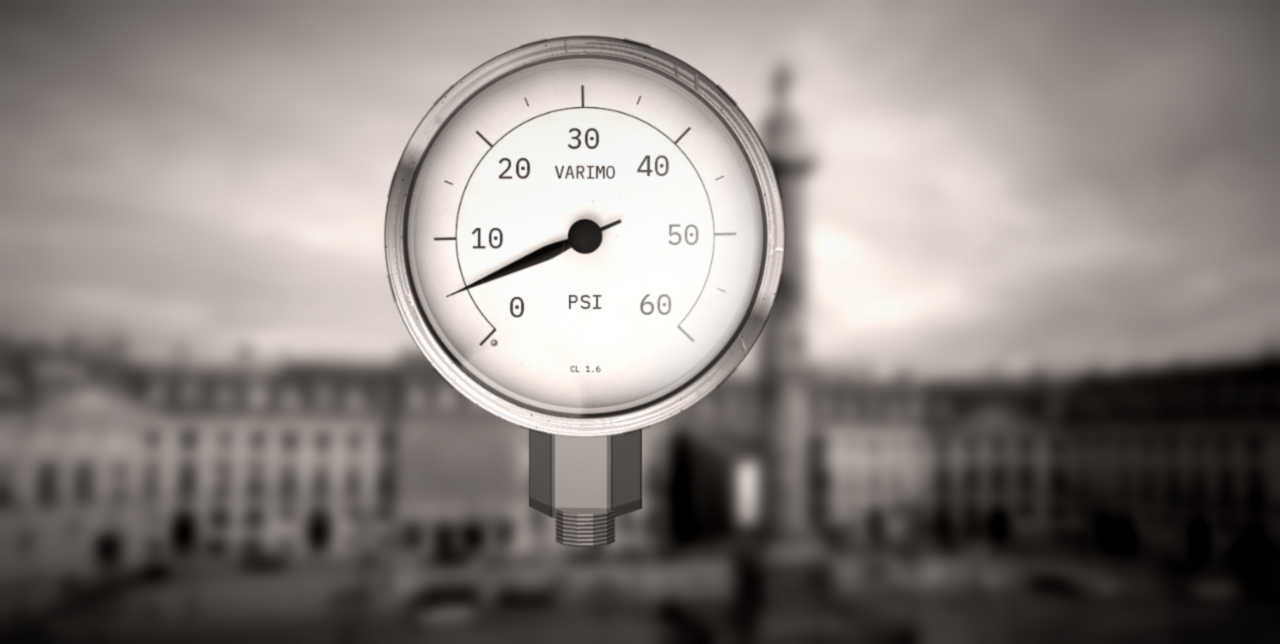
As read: **5** psi
